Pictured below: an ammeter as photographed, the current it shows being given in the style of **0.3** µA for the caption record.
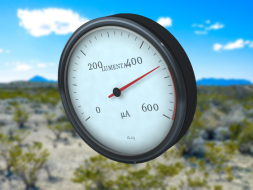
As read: **470** µA
